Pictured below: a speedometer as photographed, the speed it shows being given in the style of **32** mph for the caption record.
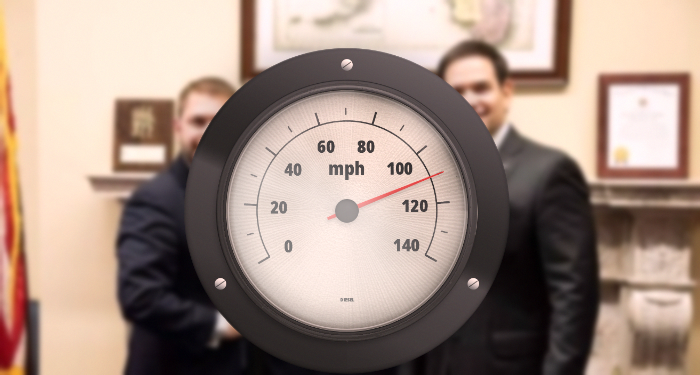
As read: **110** mph
